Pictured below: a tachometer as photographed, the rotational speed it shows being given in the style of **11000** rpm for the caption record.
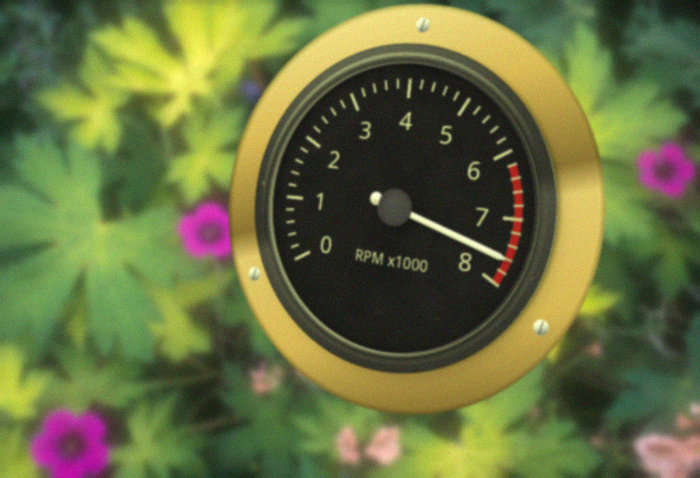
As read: **7600** rpm
